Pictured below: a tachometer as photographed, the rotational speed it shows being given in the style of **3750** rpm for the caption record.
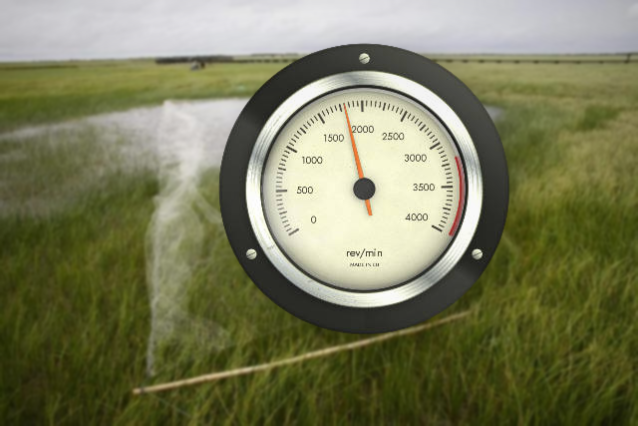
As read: **1800** rpm
